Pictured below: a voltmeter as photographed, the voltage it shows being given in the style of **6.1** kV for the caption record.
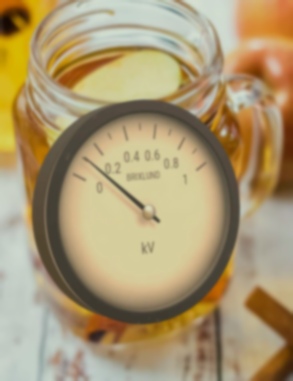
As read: **0.1** kV
